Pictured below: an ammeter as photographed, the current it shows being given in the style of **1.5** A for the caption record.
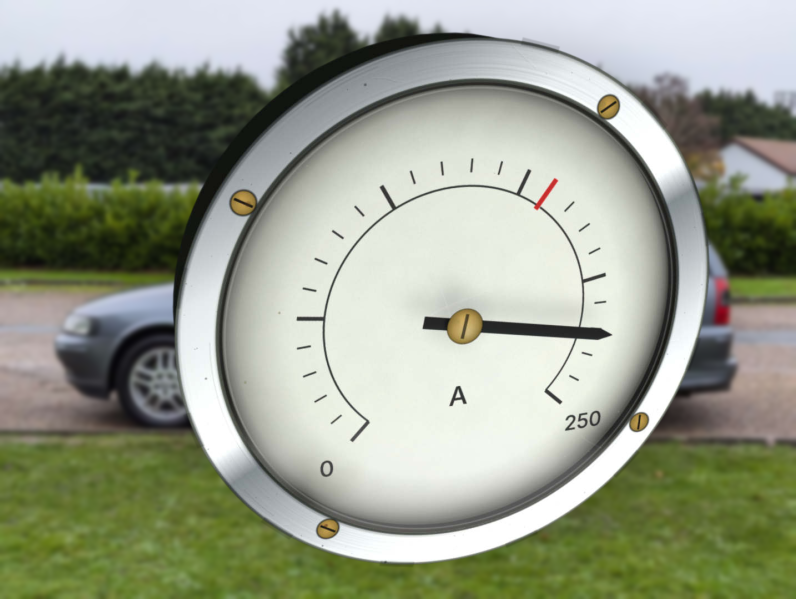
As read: **220** A
